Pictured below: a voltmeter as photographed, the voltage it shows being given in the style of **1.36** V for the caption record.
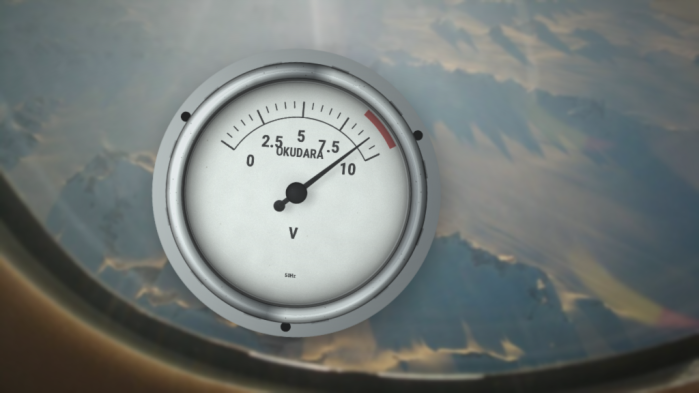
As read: **9** V
